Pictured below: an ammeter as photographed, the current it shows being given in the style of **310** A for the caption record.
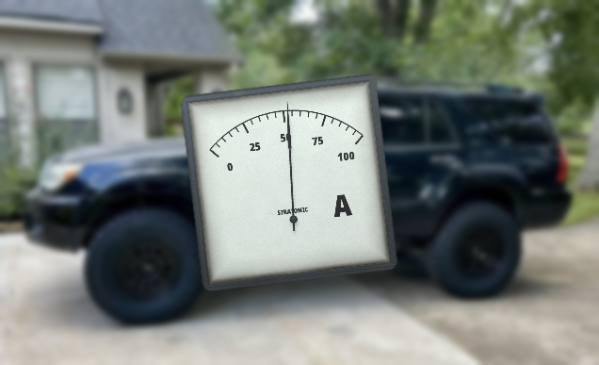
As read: **52.5** A
